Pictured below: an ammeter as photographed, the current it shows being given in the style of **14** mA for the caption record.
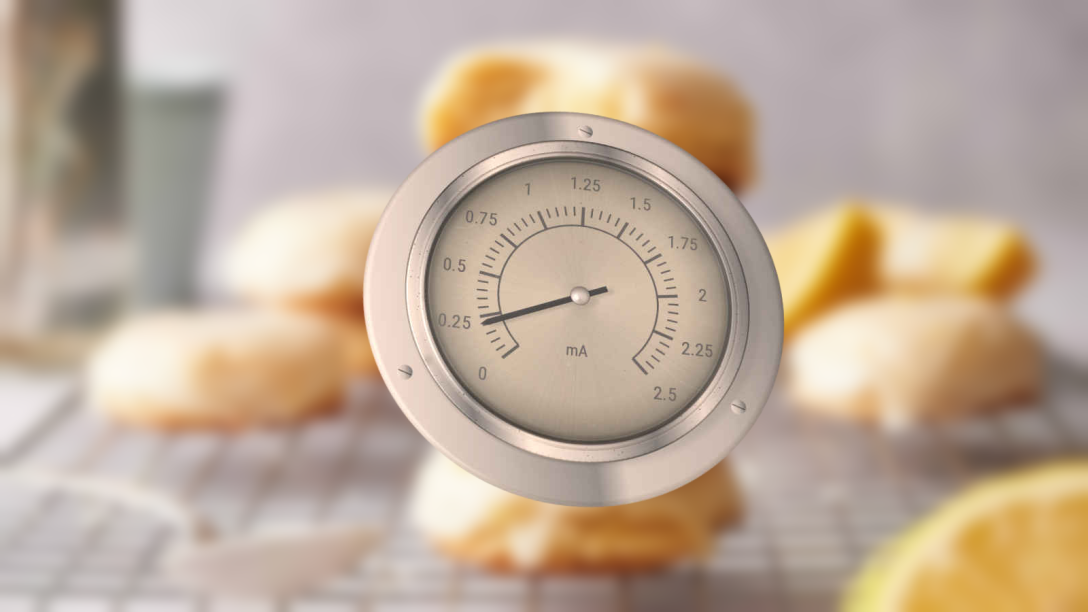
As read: **0.2** mA
